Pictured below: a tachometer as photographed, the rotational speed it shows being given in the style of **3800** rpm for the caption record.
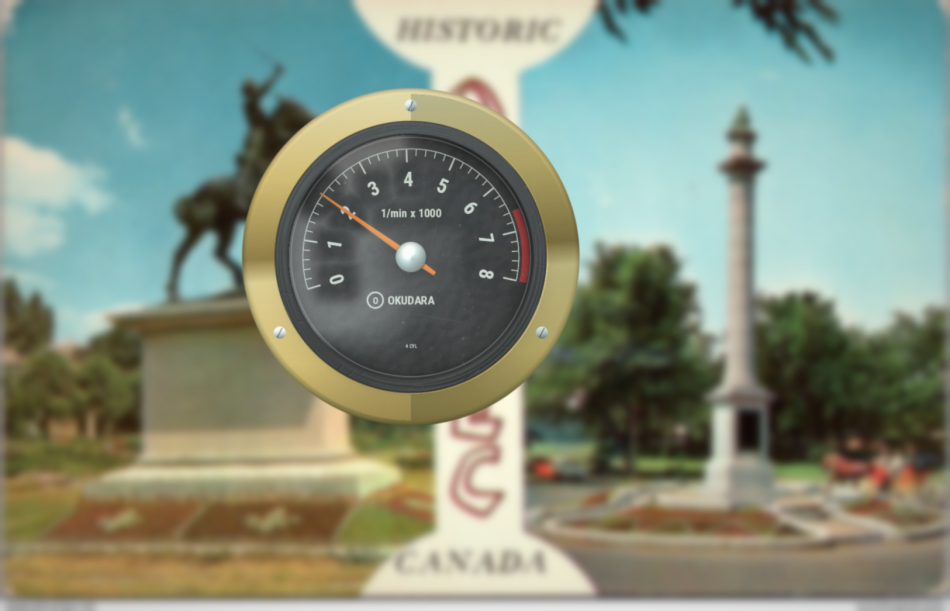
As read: **2000** rpm
